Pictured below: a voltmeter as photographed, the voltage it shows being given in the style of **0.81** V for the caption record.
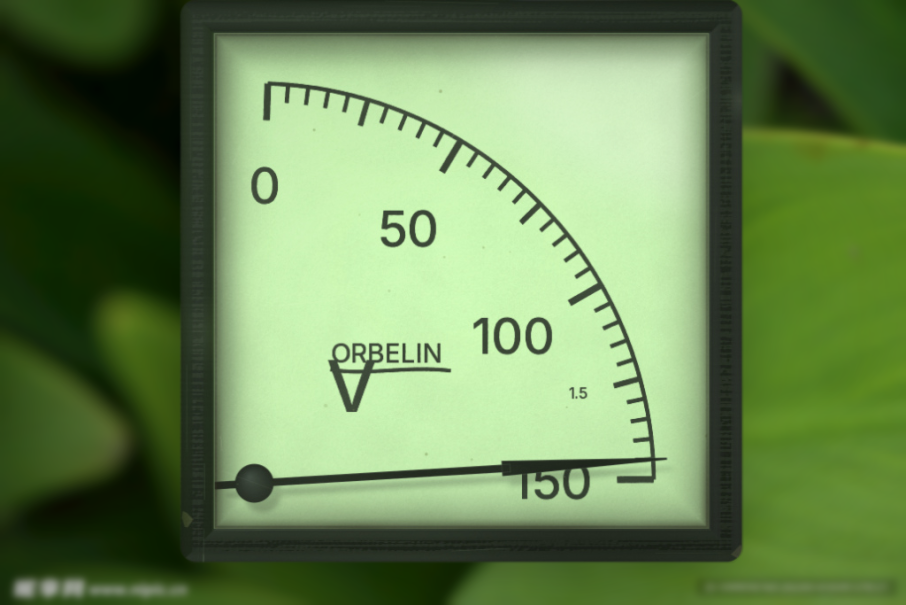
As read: **145** V
